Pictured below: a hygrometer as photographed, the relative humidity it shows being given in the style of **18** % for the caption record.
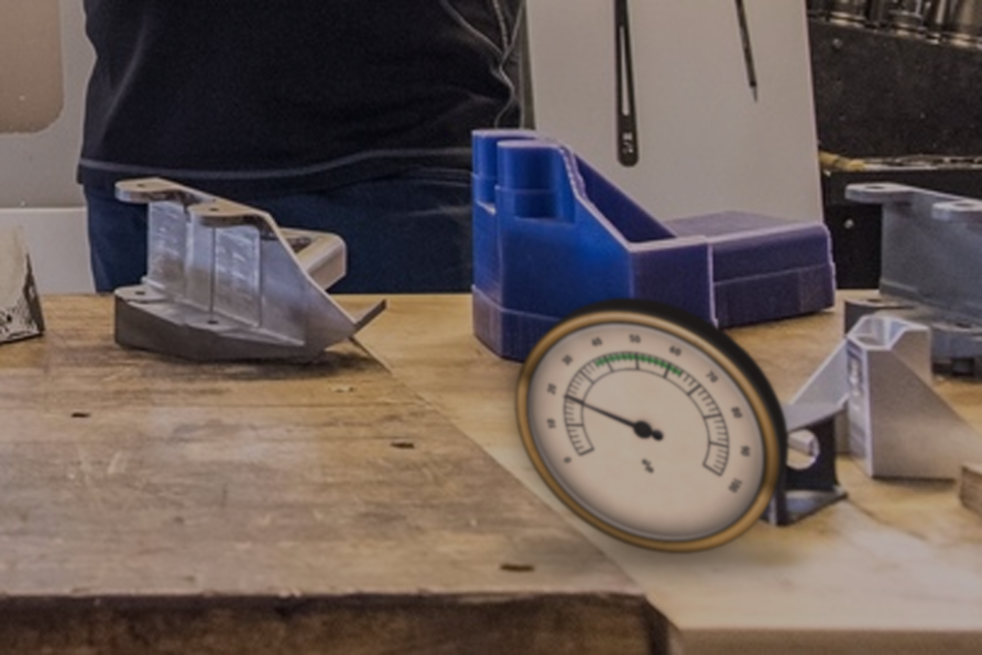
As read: **20** %
